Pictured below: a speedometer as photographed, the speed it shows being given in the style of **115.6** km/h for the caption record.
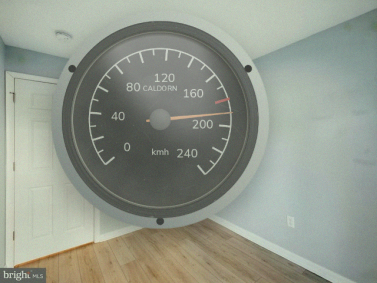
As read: **190** km/h
